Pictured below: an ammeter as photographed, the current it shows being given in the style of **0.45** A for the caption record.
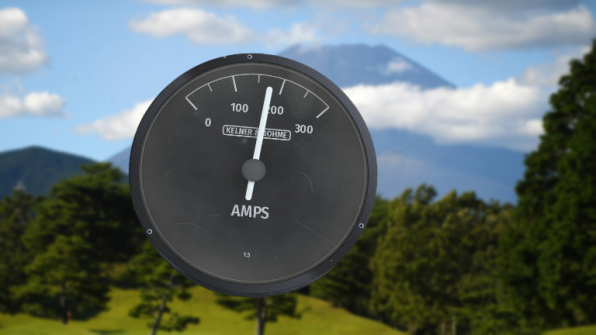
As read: **175** A
